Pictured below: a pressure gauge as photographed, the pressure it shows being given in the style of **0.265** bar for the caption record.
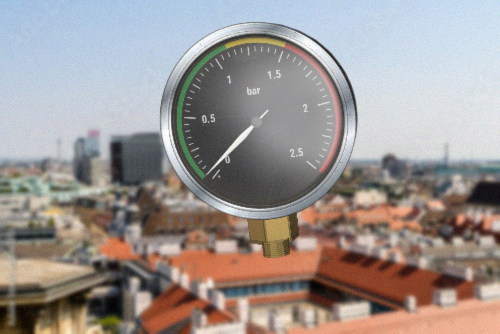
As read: **0.05** bar
